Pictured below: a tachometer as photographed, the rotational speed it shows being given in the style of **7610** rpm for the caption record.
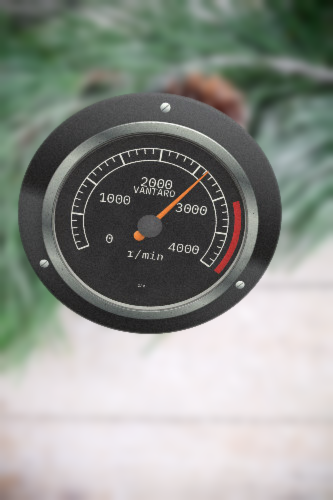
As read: **2600** rpm
